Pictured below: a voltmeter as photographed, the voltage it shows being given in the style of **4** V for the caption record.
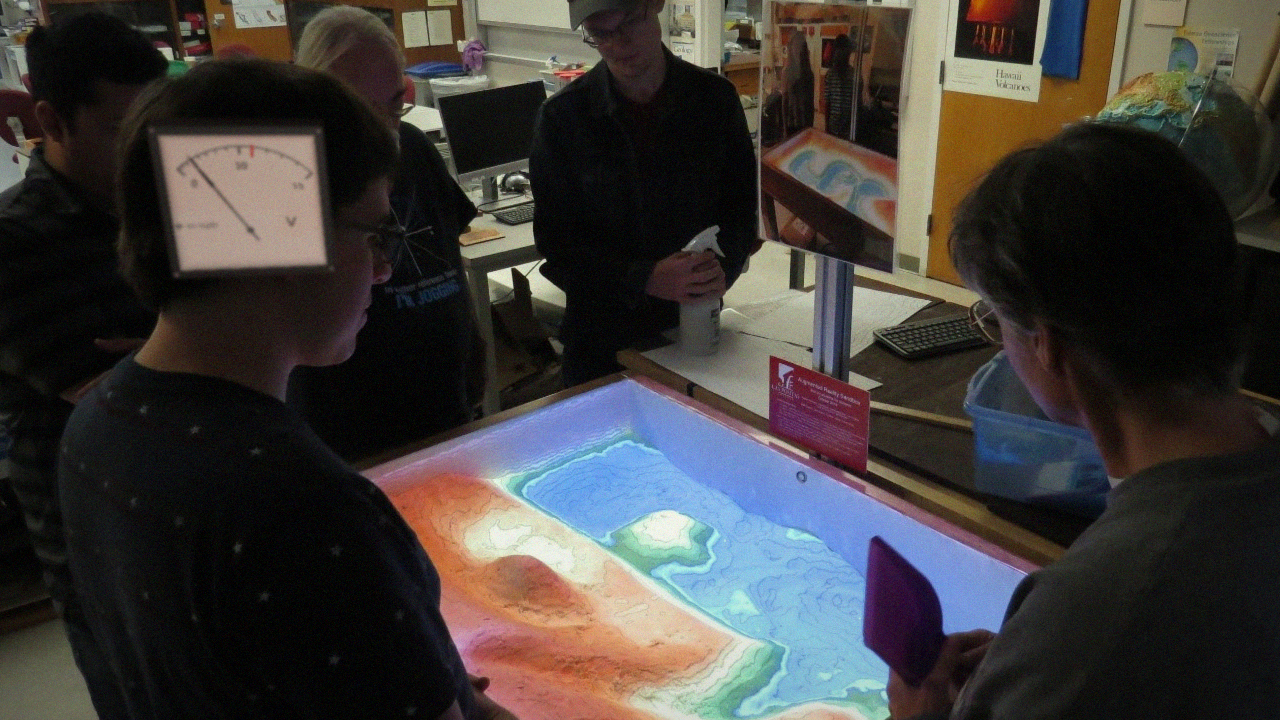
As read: **5** V
